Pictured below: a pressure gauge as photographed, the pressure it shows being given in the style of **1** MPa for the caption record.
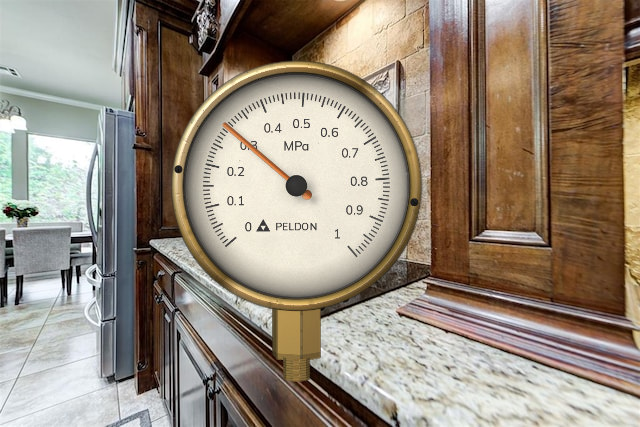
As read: **0.3** MPa
